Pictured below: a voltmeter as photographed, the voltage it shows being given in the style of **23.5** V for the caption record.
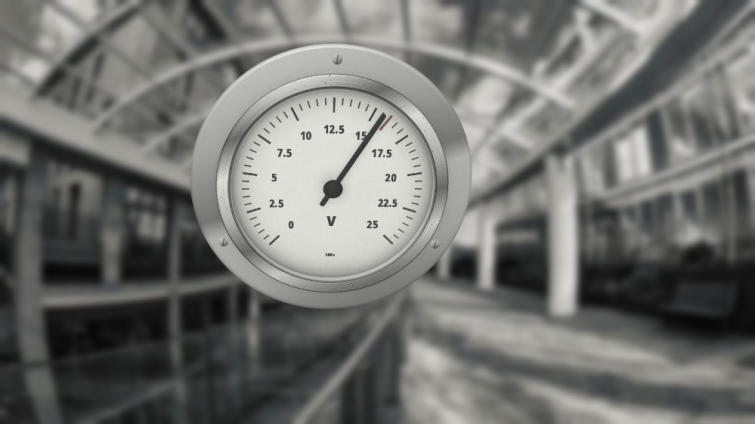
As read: **15.5** V
